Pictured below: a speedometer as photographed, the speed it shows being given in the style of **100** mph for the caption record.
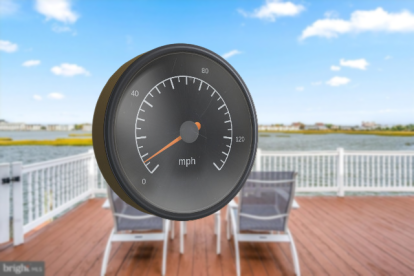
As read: **7.5** mph
